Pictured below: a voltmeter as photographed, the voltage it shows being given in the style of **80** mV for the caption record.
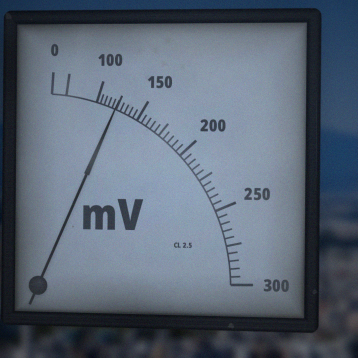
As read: **125** mV
